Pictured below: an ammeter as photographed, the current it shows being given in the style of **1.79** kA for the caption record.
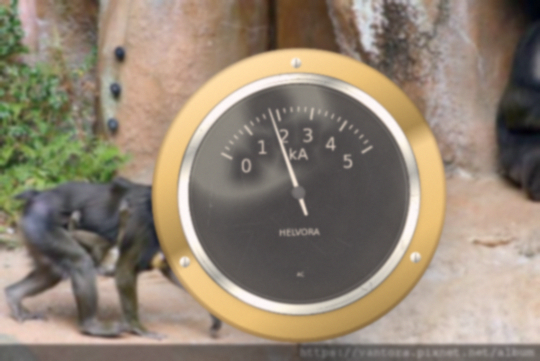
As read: **1.8** kA
